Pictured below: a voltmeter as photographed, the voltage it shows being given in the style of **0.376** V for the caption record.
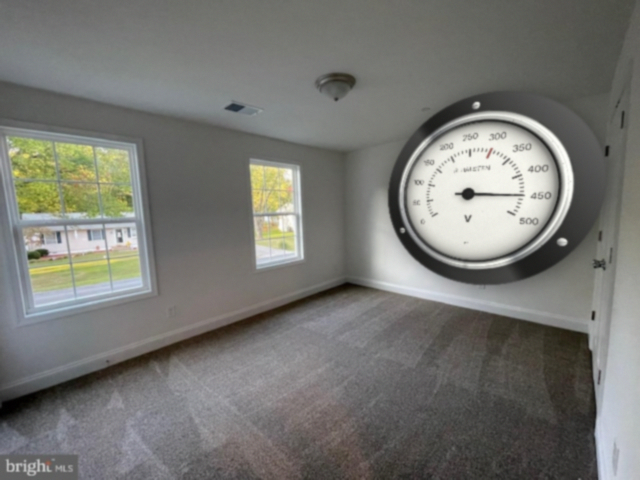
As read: **450** V
